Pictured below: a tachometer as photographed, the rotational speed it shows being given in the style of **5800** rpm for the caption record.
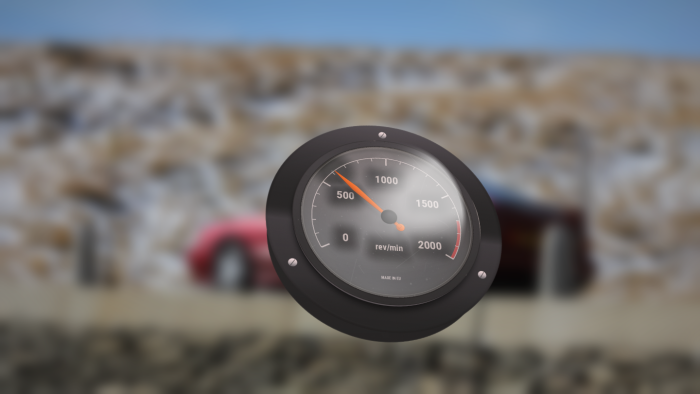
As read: **600** rpm
